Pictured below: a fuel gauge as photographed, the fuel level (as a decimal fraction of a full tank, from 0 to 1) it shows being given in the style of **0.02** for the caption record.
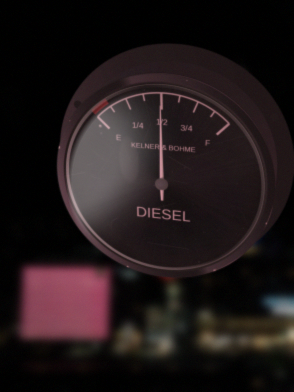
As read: **0.5**
